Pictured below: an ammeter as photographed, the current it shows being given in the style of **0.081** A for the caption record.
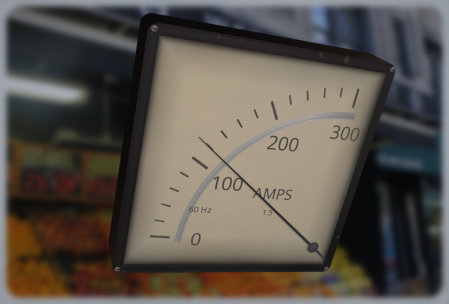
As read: **120** A
